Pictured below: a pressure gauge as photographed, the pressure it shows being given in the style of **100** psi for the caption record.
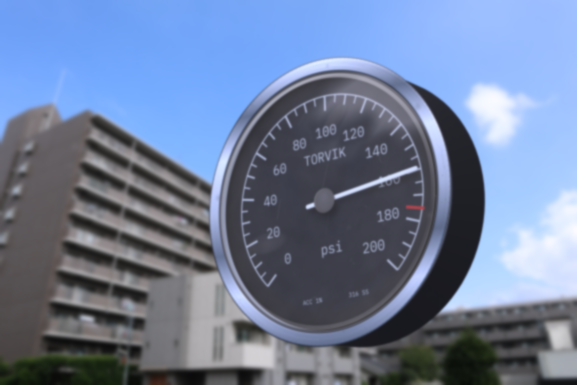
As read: **160** psi
